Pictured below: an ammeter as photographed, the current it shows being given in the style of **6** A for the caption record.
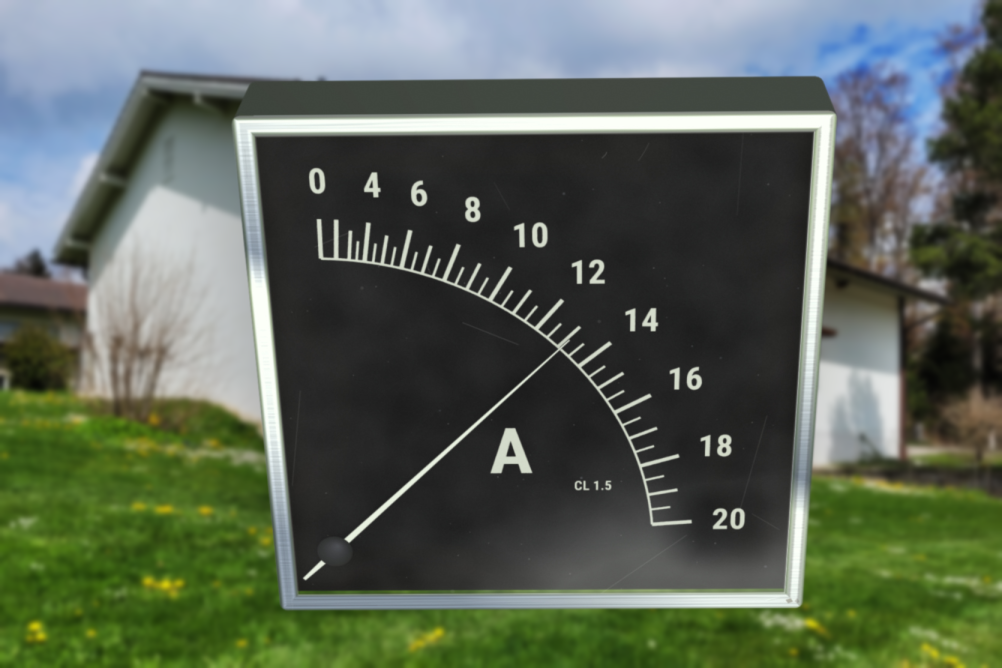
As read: **13** A
